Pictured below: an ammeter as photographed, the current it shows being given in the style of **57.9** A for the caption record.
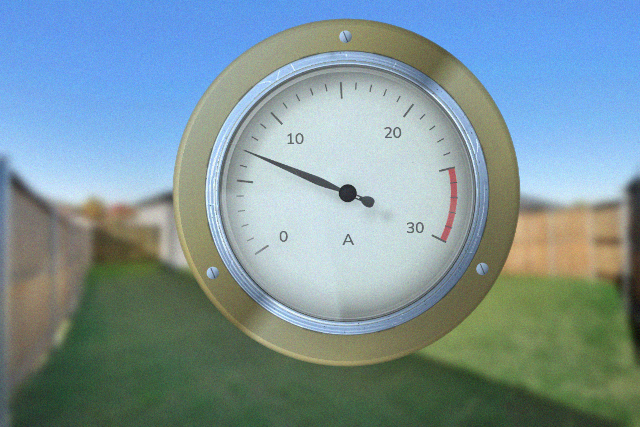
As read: **7** A
